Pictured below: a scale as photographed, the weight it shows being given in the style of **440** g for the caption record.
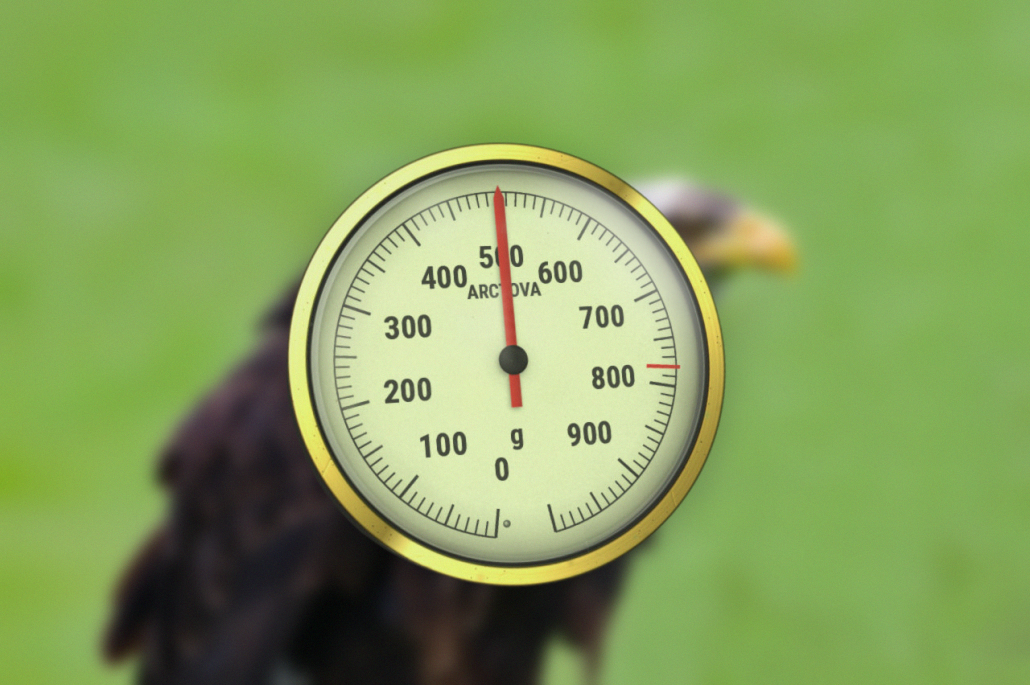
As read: **500** g
